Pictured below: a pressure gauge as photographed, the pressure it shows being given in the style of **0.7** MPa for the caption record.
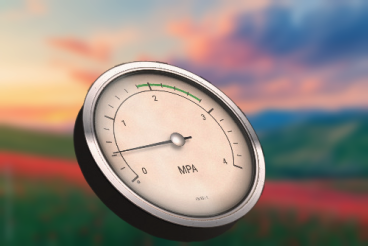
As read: **0.4** MPa
